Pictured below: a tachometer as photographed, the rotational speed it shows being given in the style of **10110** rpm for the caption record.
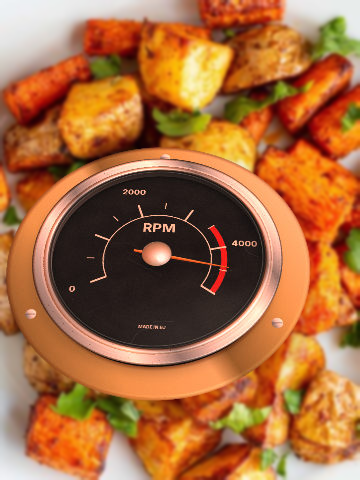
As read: **4500** rpm
